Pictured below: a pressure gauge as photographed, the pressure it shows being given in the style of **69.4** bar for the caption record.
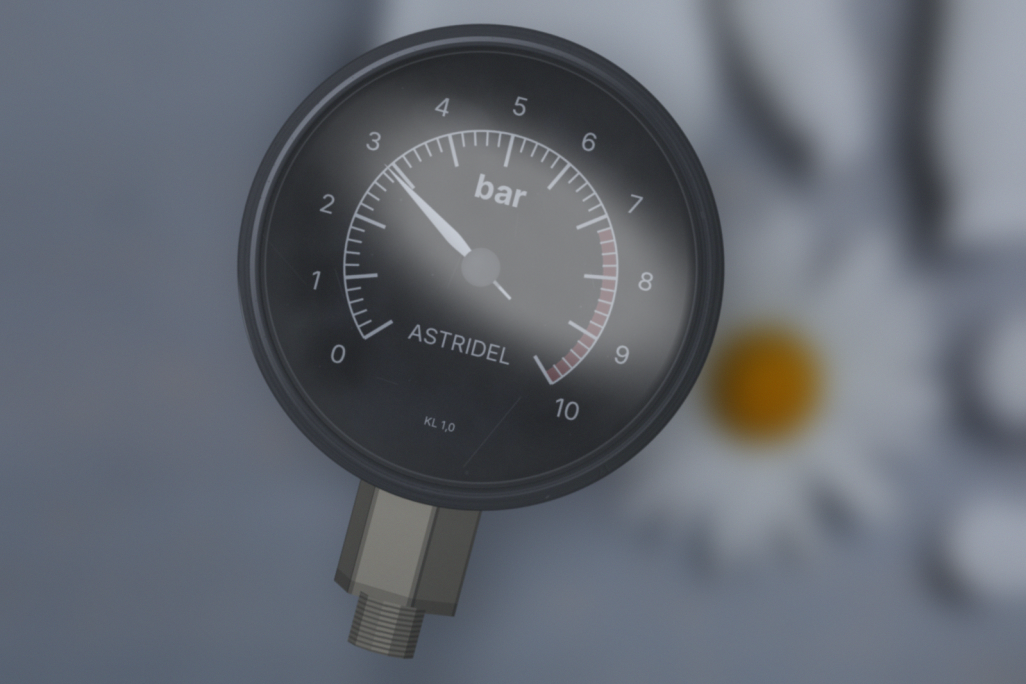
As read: **2.9** bar
